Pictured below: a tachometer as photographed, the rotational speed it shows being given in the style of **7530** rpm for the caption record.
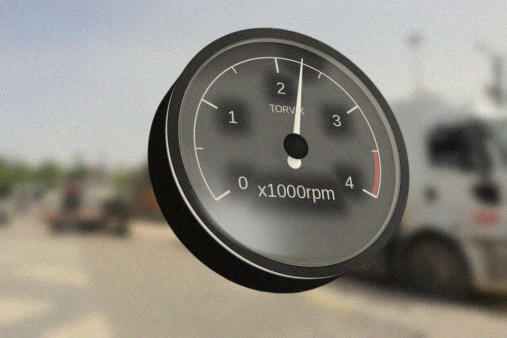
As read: **2250** rpm
